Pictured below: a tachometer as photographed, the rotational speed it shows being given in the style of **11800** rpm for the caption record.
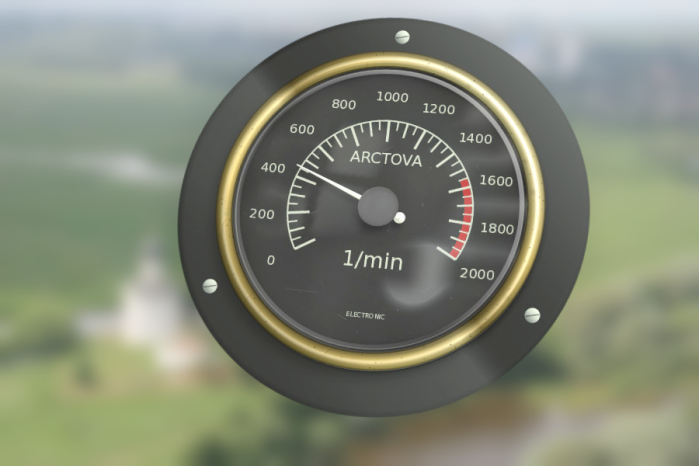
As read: **450** rpm
